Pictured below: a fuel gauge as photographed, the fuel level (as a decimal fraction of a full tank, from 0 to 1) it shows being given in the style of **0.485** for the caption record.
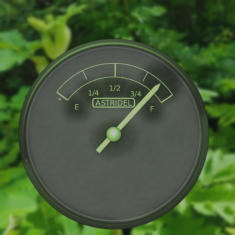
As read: **0.875**
